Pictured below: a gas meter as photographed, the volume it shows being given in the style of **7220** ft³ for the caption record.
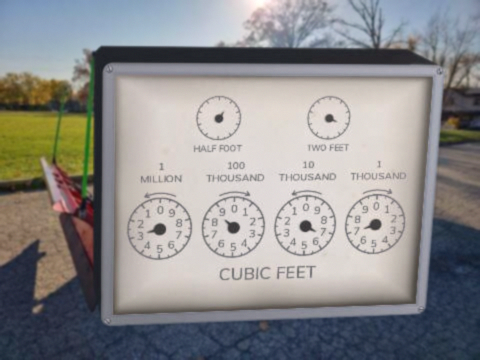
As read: **286700** ft³
